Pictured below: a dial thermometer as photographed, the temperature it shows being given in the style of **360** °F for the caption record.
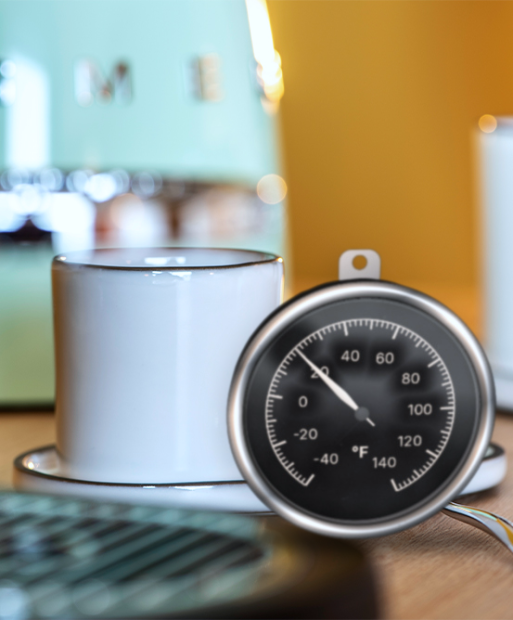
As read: **20** °F
